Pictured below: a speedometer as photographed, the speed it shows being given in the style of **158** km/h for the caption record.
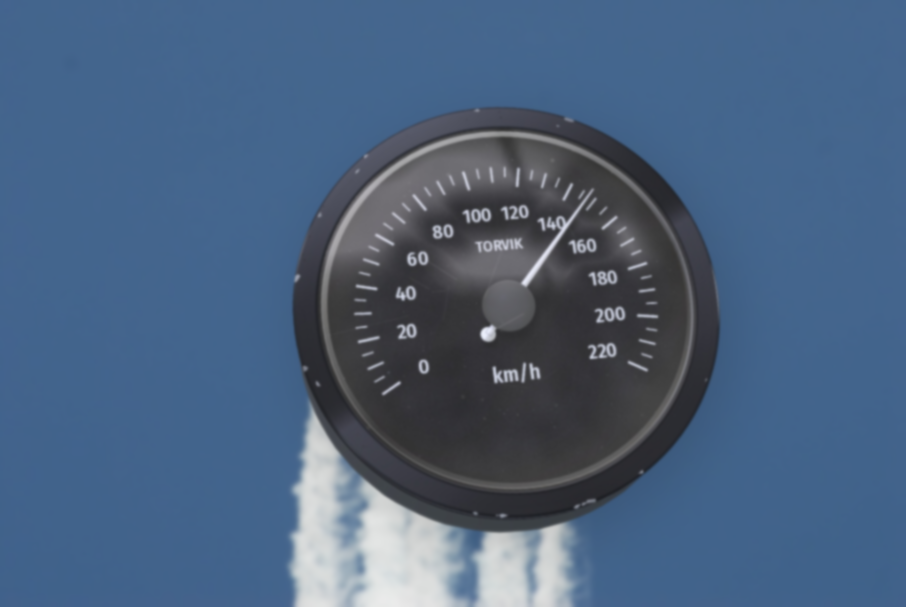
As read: **147.5** km/h
